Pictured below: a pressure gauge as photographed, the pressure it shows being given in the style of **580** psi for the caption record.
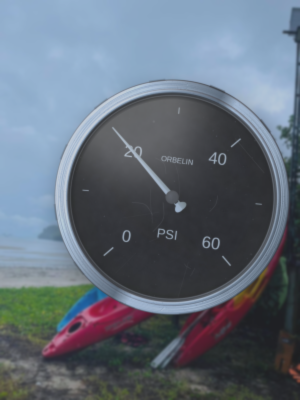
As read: **20** psi
